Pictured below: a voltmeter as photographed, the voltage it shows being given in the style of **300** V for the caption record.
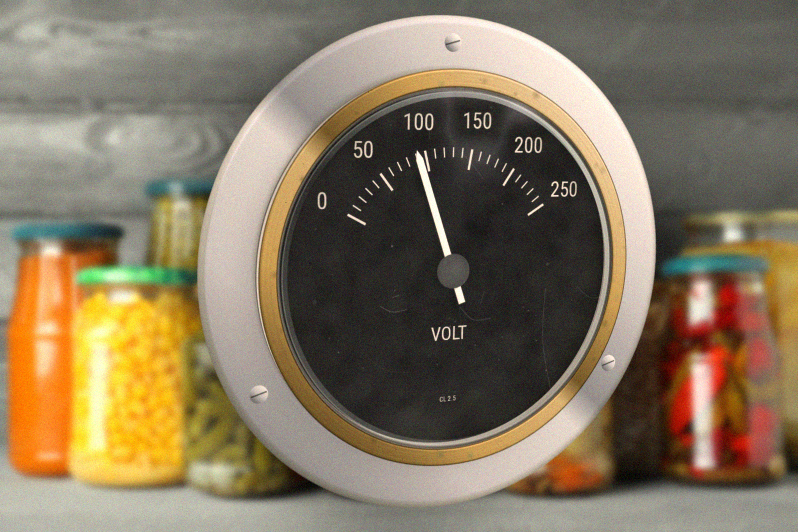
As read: **90** V
